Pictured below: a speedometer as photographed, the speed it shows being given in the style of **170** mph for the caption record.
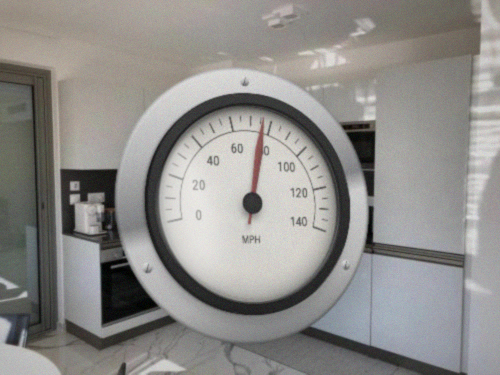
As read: **75** mph
